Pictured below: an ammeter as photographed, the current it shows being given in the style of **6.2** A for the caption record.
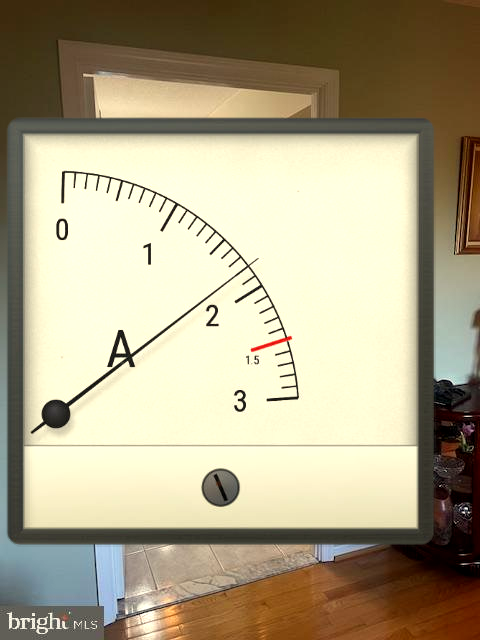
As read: **1.8** A
